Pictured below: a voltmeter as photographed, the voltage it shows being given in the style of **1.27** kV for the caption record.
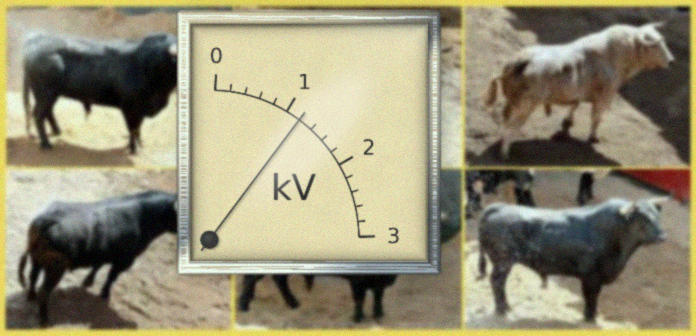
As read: **1.2** kV
